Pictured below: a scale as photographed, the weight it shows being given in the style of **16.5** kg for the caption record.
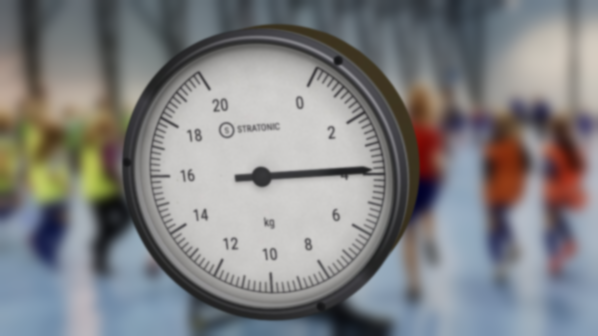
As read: **3.8** kg
